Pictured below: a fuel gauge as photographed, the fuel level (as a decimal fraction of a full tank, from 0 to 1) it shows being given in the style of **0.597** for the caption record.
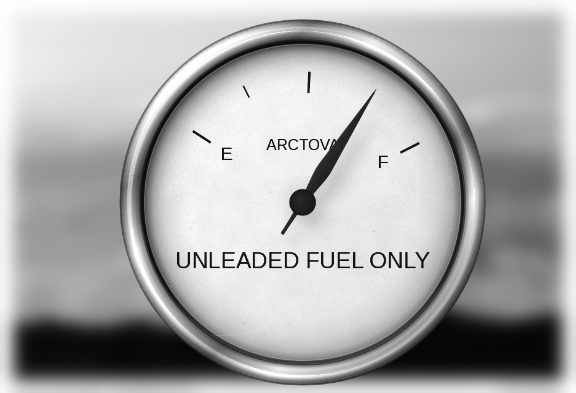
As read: **0.75**
